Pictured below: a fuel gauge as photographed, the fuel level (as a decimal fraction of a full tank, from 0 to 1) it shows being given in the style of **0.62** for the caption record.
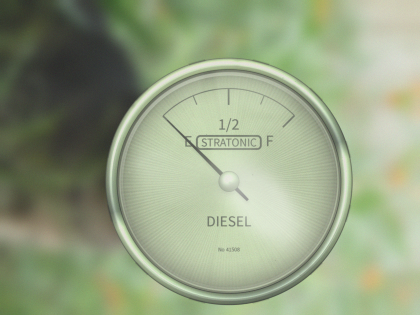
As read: **0**
